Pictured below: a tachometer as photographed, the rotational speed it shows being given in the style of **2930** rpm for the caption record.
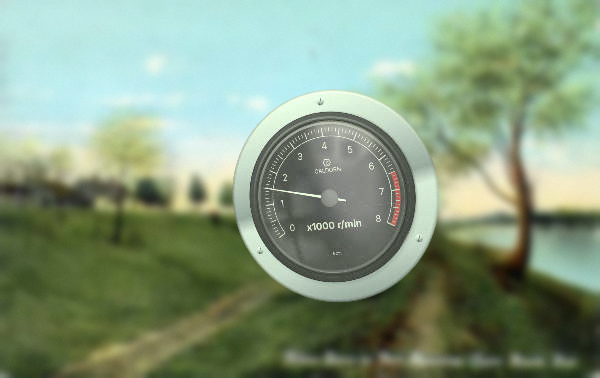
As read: **1500** rpm
